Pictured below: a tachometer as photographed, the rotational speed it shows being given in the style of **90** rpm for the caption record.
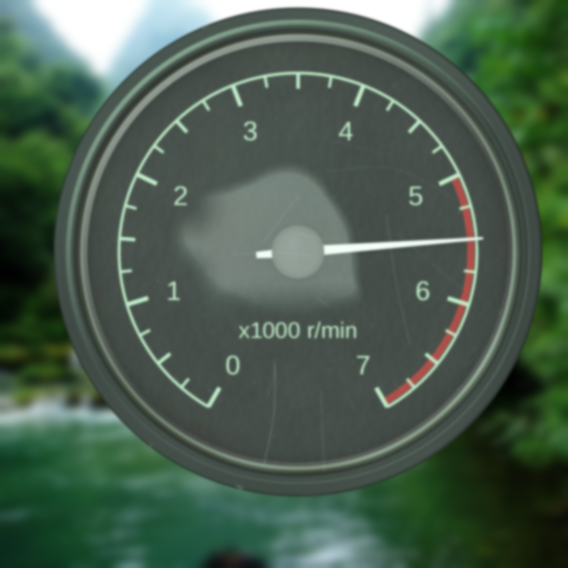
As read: **5500** rpm
